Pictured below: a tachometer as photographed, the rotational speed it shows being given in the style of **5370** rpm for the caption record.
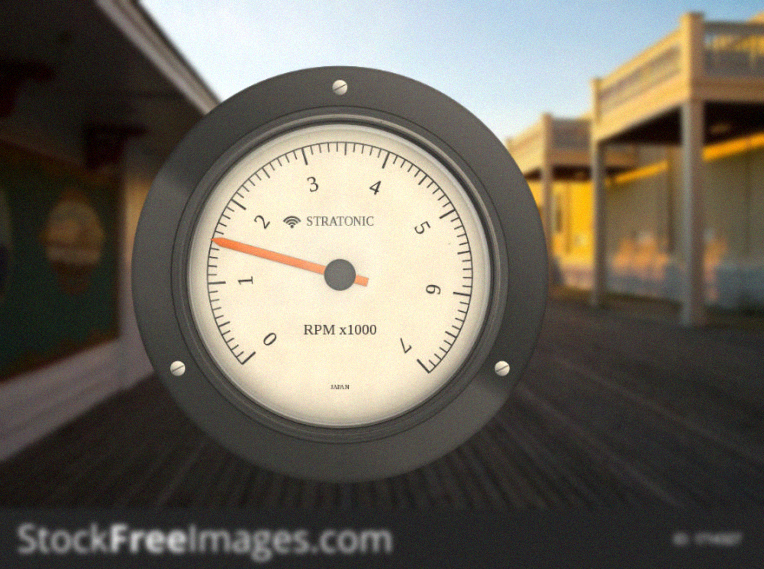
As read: **1500** rpm
